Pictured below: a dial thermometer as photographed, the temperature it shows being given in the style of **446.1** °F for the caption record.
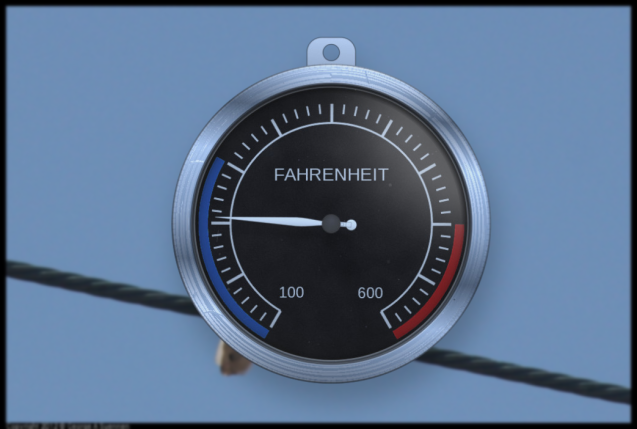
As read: **205** °F
